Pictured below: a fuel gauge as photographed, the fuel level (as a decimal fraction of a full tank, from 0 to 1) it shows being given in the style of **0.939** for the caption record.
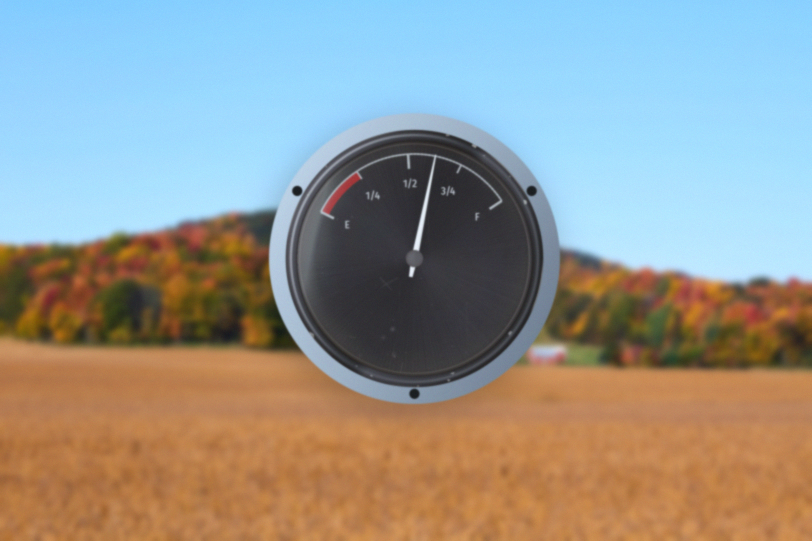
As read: **0.625**
